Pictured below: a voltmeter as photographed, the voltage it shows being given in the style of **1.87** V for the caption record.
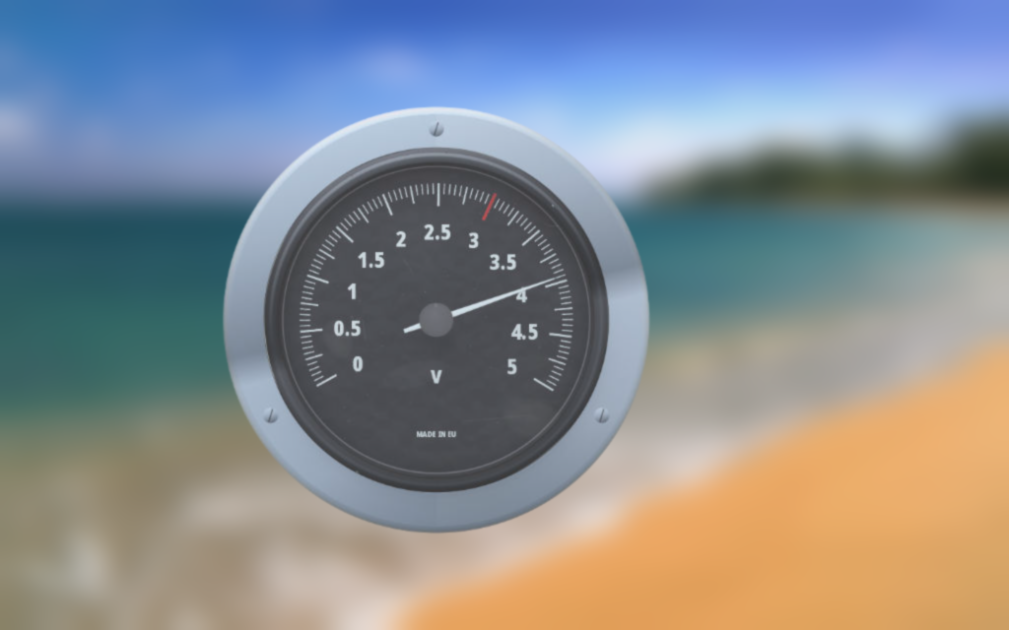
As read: **3.95** V
